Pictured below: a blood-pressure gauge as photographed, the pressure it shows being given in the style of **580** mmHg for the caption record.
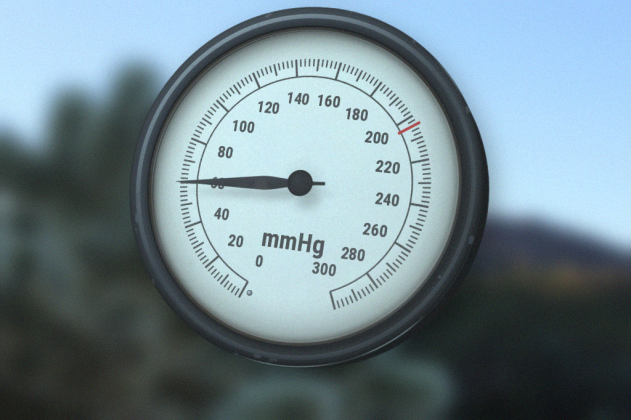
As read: **60** mmHg
